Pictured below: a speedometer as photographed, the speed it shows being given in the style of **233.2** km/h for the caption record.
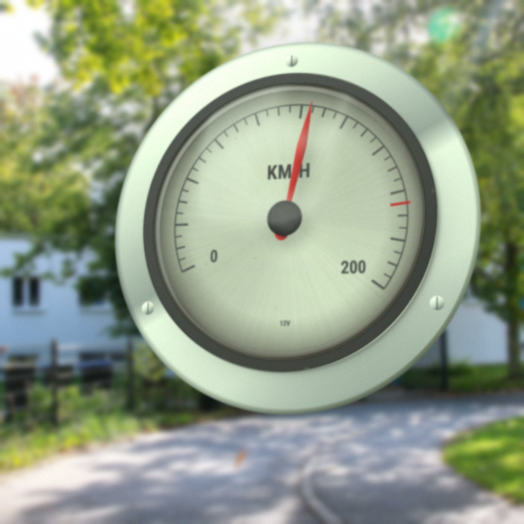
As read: **105** km/h
